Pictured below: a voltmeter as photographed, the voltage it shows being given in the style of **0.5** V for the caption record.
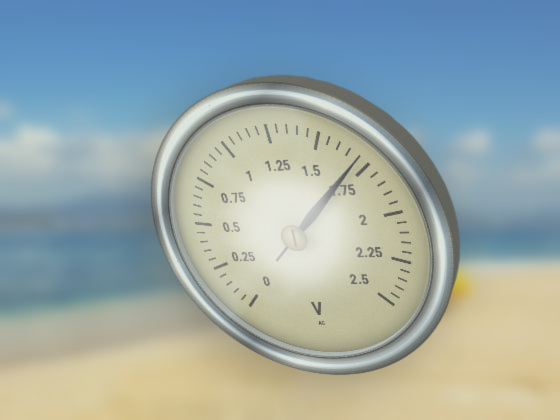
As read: **1.7** V
